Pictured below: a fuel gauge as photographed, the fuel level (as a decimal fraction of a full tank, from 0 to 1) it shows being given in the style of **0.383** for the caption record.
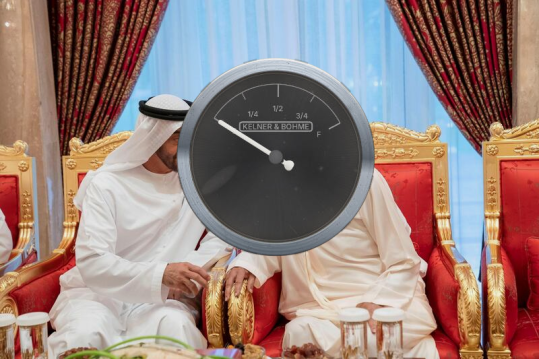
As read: **0**
